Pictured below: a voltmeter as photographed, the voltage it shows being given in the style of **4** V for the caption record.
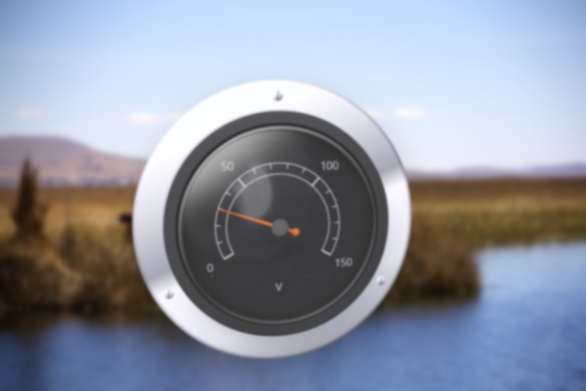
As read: **30** V
